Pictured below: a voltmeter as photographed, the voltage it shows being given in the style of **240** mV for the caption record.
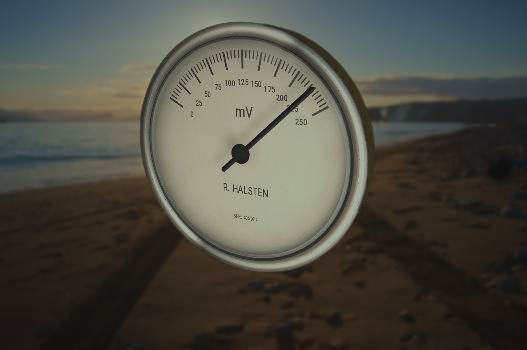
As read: **225** mV
